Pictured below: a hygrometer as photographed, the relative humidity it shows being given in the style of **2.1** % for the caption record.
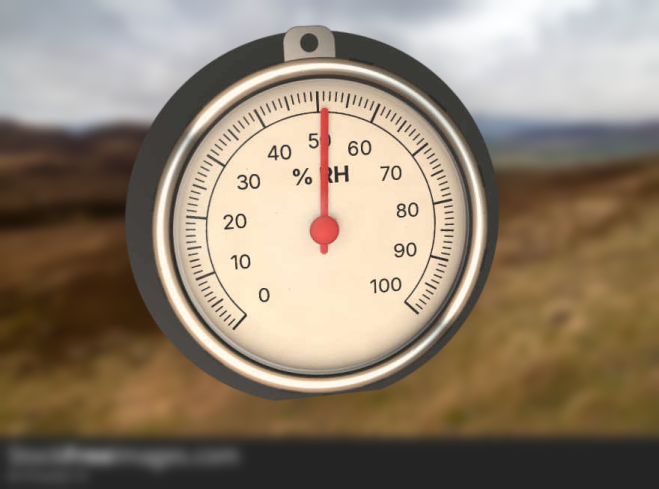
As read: **51** %
